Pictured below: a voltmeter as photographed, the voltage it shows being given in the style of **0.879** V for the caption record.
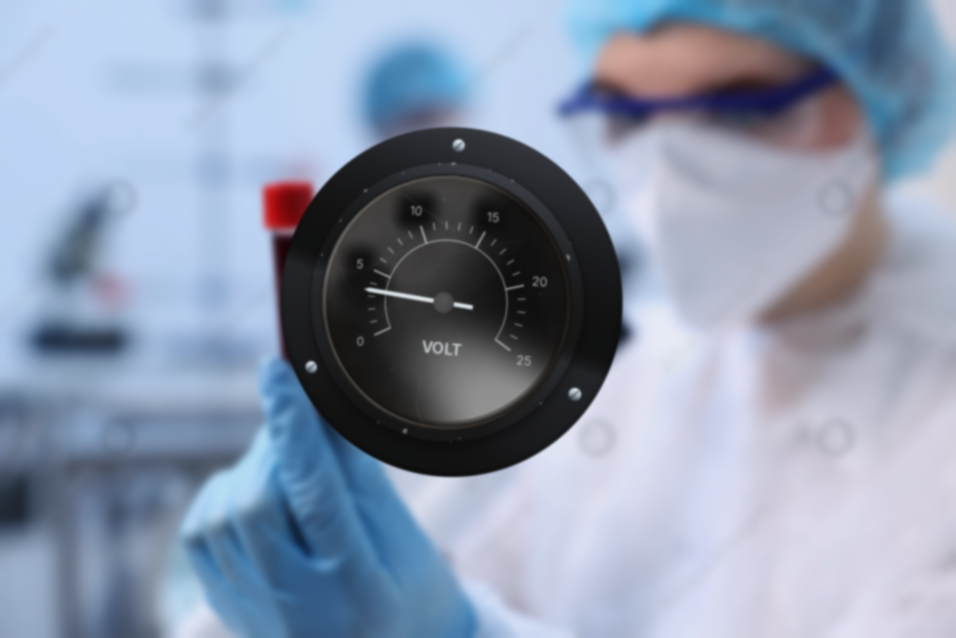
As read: **3.5** V
